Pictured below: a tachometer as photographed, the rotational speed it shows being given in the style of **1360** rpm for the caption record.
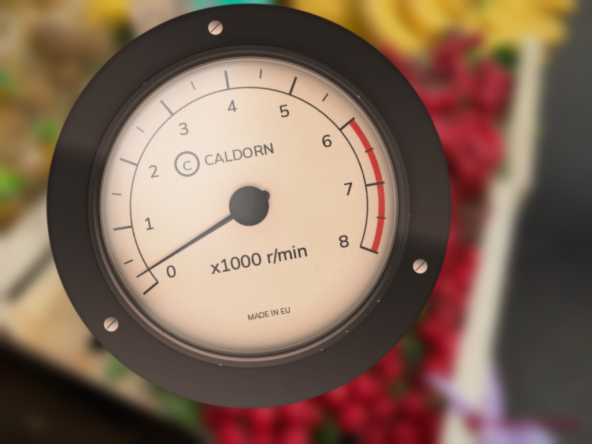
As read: **250** rpm
